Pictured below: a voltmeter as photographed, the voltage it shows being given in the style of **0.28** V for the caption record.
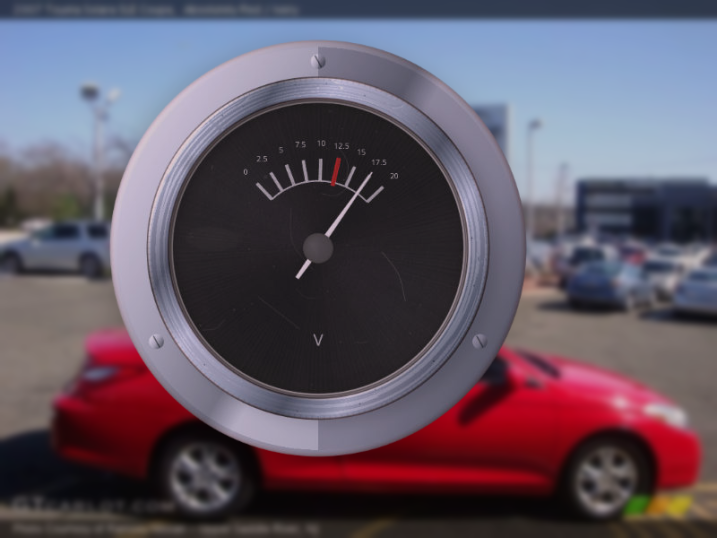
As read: **17.5** V
